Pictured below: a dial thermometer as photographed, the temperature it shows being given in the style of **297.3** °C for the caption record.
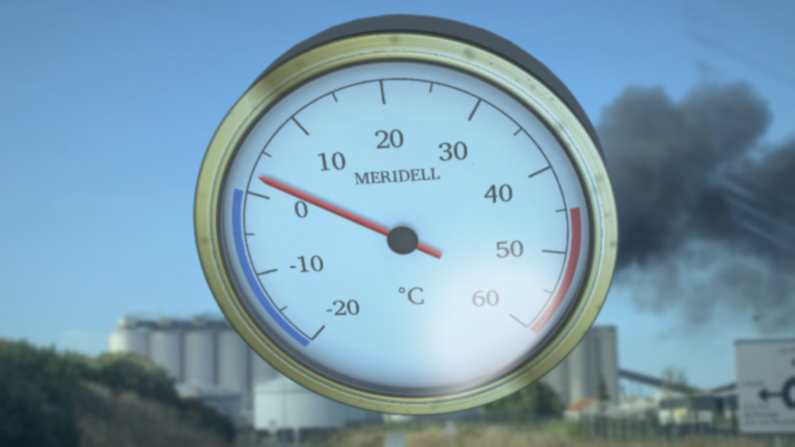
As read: **2.5** °C
